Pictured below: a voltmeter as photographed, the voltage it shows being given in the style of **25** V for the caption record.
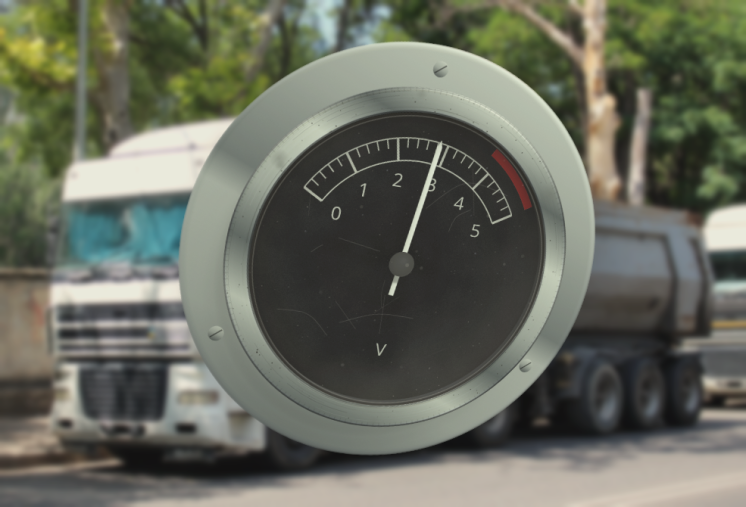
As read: **2.8** V
